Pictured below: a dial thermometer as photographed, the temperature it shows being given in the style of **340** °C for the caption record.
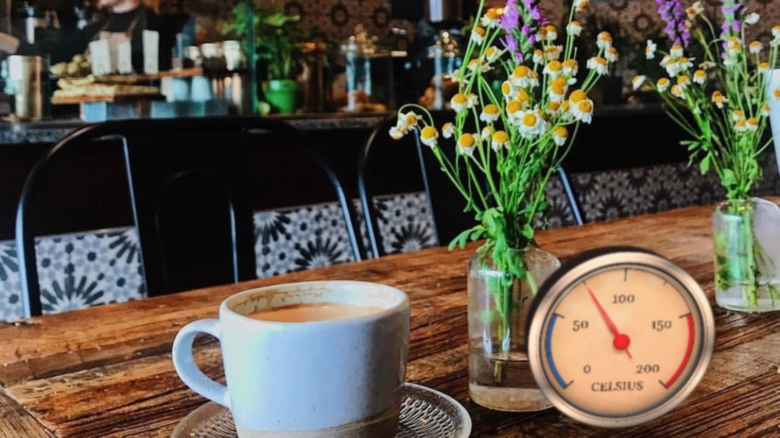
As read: **75** °C
